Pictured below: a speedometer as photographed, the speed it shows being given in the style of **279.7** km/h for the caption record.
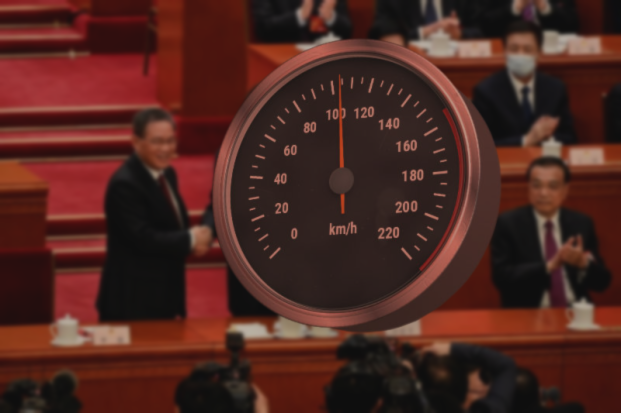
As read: **105** km/h
